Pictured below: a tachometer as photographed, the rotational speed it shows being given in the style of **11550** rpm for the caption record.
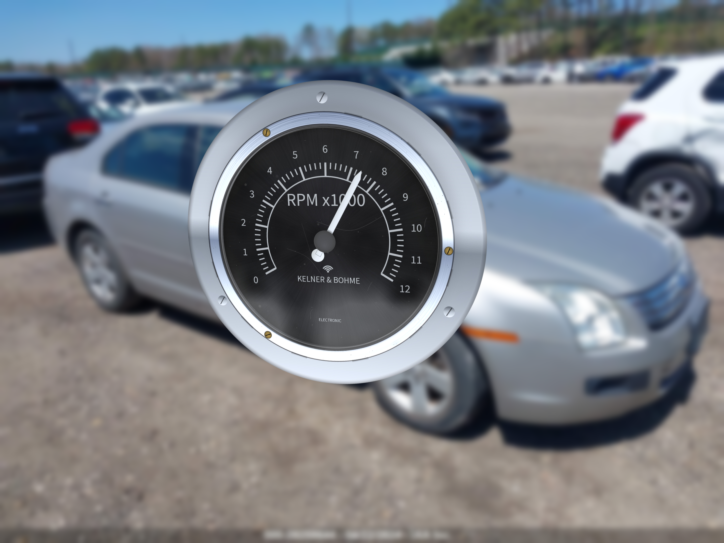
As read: **7400** rpm
